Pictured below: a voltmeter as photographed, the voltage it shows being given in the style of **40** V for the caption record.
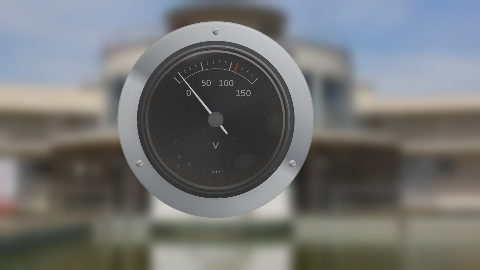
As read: **10** V
